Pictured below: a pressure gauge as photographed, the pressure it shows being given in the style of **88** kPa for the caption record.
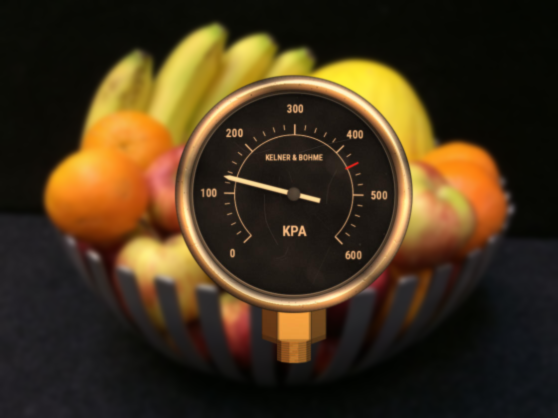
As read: **130** kPa
